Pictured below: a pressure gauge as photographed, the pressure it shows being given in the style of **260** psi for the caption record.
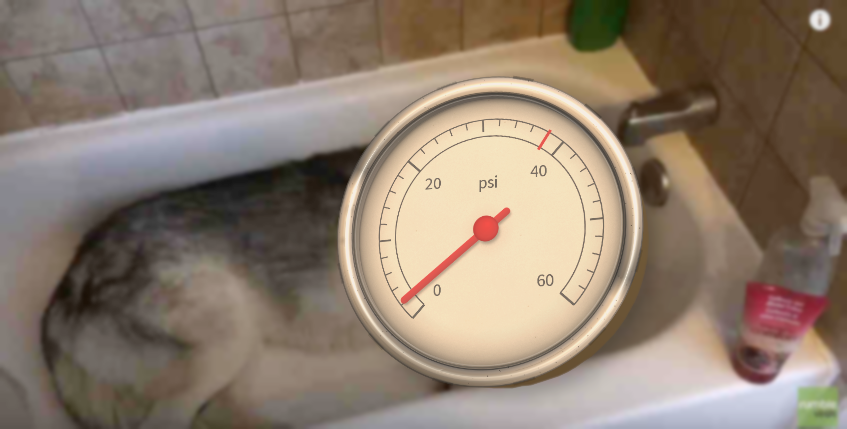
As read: **2** psi
